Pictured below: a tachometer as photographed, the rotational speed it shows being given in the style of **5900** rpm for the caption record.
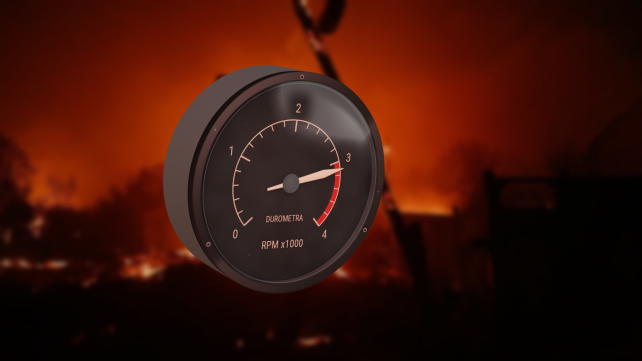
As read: **3100** rpm
